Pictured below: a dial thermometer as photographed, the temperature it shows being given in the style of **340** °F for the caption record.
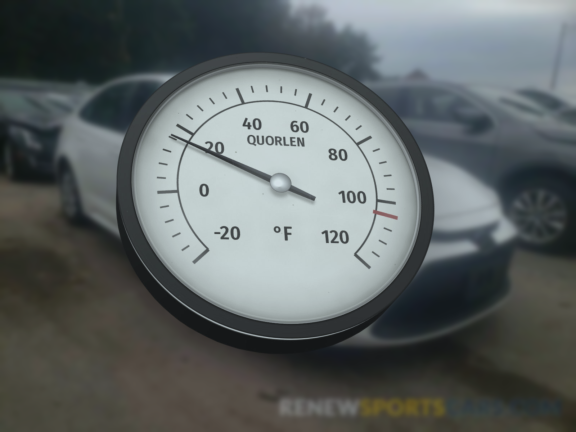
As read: **16** °F
